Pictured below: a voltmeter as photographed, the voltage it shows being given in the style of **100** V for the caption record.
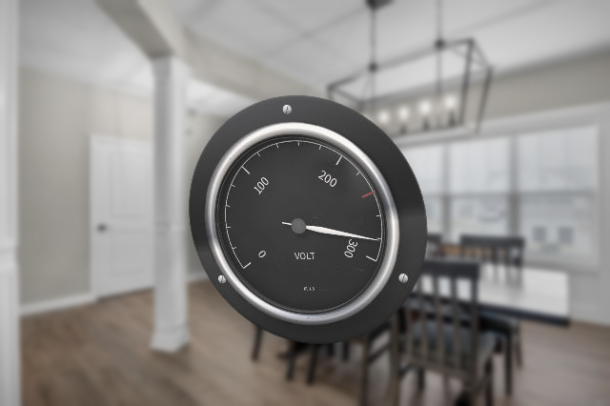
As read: **280** V
